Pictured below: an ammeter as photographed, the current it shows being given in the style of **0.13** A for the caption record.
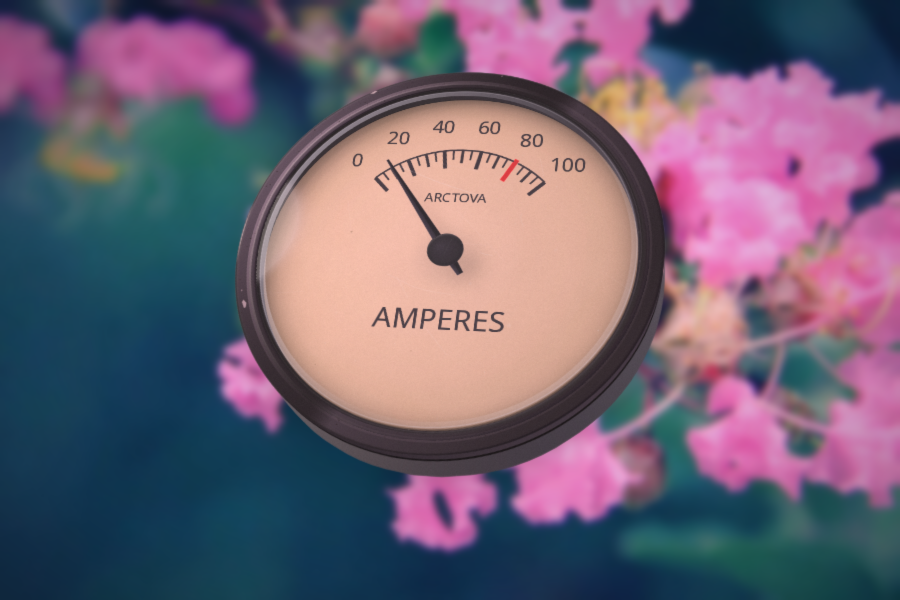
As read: **10** A
